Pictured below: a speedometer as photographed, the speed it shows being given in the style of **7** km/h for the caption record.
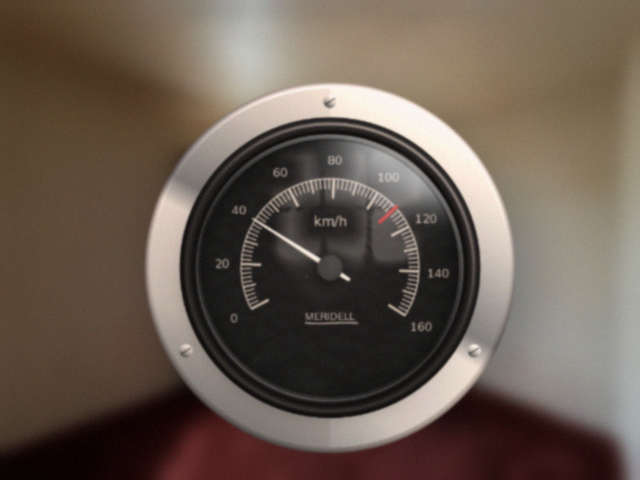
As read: **40** km/h
